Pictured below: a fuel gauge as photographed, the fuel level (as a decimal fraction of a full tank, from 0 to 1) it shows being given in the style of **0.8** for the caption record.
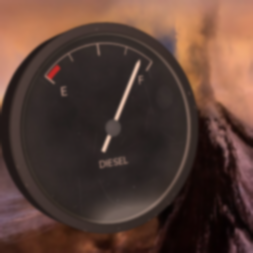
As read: **0.875**
